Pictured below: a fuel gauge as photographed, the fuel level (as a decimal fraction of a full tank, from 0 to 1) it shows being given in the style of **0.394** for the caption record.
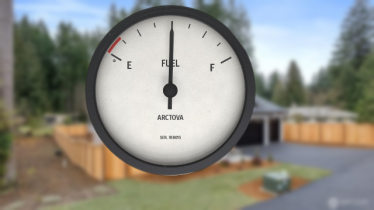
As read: **0.5**
